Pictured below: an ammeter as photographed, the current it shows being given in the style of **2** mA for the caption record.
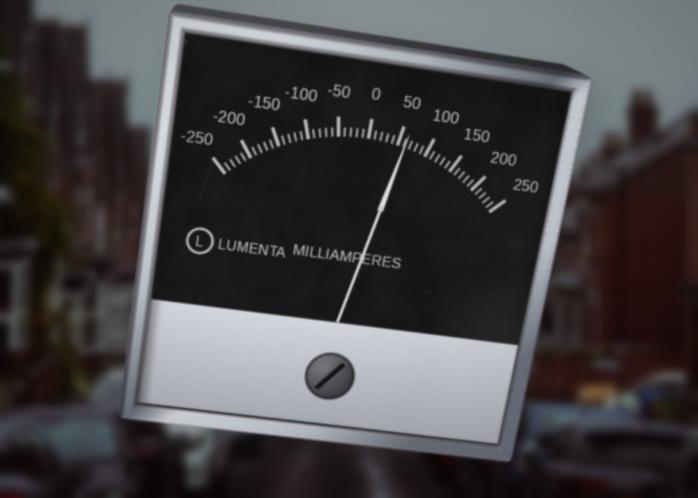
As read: **60** mA
